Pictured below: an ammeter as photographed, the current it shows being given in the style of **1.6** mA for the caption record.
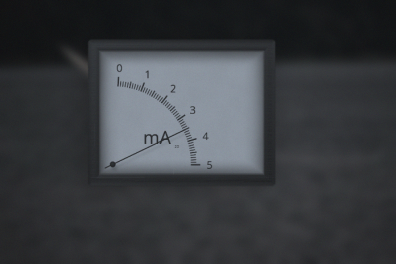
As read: **3.5** mA
